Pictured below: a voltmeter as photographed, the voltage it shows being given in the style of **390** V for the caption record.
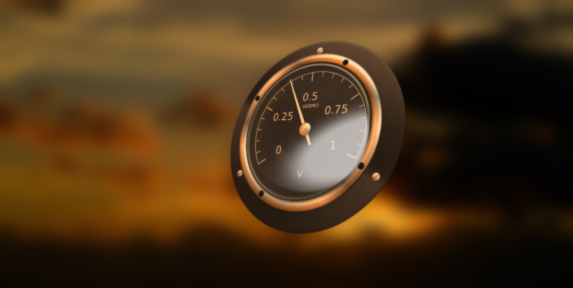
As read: **0.4** V
